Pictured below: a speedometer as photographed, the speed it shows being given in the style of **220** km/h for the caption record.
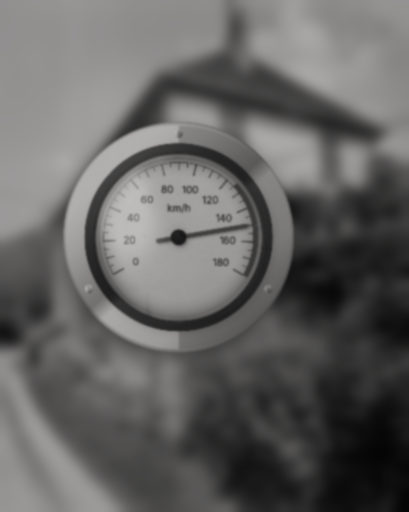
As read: **150** km/h
